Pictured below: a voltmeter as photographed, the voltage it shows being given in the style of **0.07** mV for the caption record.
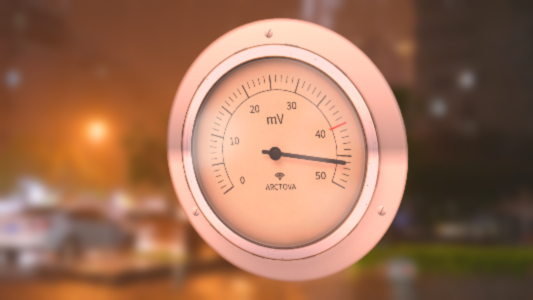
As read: **46** mV
